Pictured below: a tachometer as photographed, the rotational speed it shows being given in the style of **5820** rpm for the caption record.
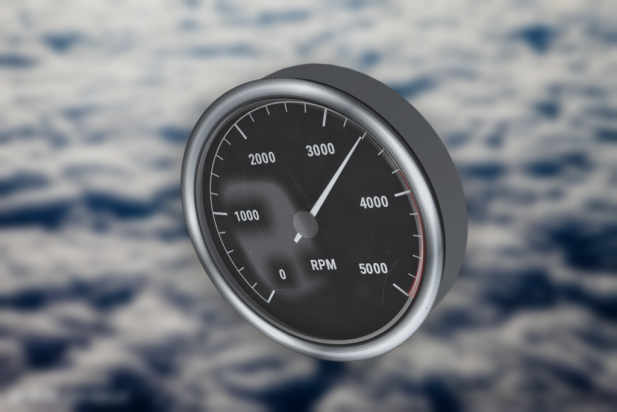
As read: **3400** rpm
